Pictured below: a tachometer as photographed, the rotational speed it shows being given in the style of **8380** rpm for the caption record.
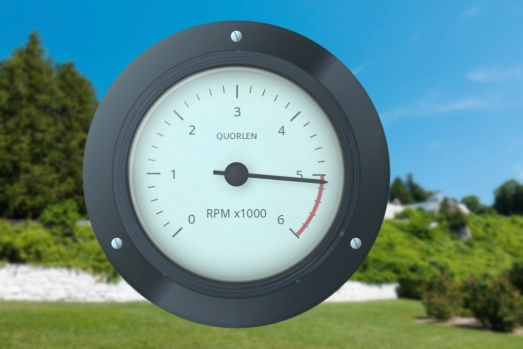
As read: **5100** rpm
